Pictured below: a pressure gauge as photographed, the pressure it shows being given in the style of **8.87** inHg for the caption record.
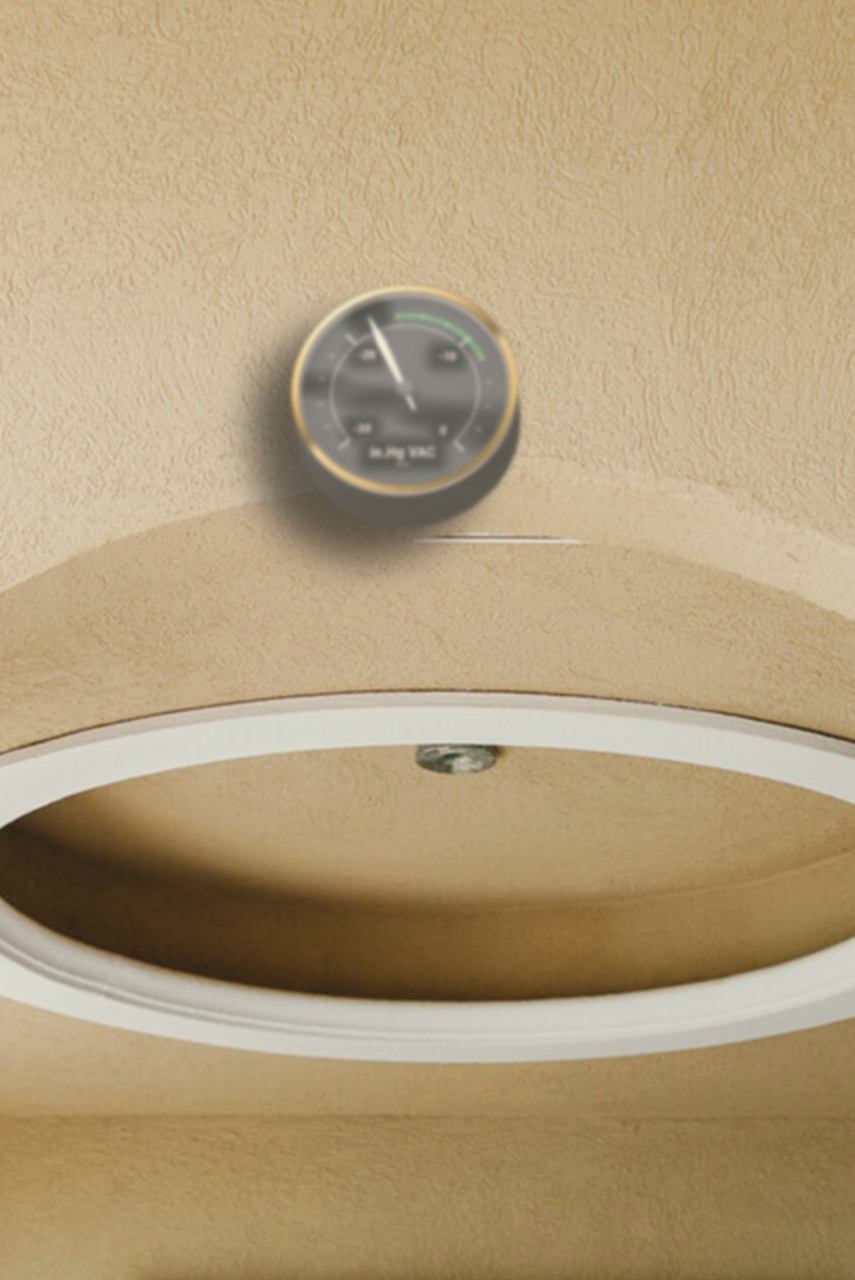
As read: **-18** inHg
